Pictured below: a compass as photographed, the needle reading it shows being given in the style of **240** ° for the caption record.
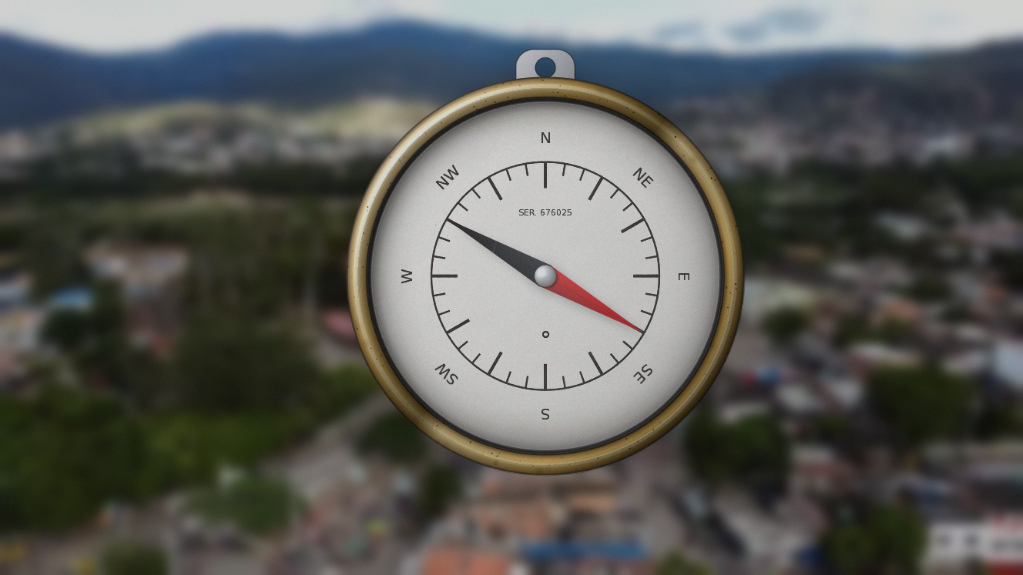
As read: **120** °
